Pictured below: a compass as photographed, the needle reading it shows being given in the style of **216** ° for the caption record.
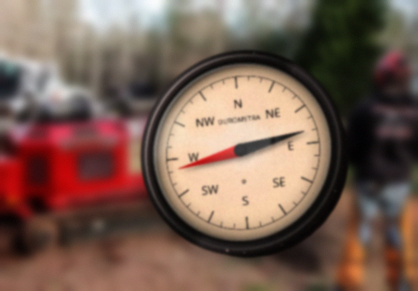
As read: **260** °
